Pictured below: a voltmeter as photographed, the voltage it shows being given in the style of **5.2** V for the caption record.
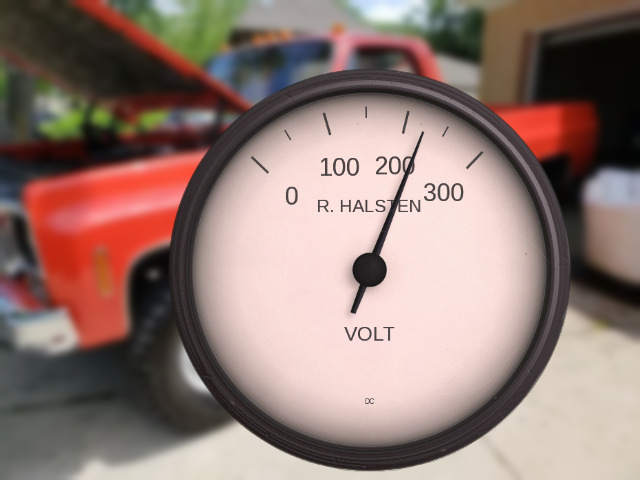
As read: **225** V
